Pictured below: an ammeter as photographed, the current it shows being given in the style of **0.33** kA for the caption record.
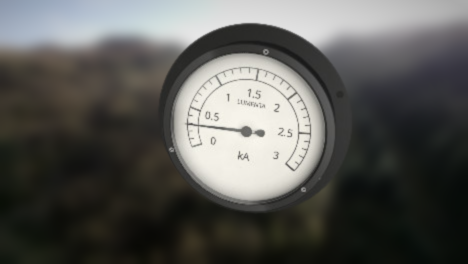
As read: **0.3** kA
